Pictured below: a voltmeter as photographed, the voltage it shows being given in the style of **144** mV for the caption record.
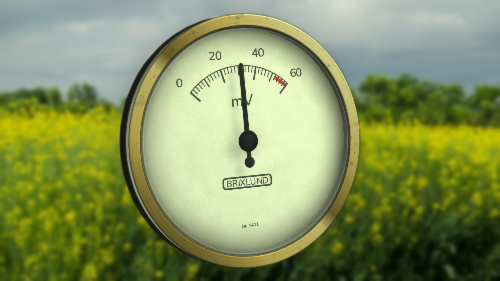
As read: **30** mV
